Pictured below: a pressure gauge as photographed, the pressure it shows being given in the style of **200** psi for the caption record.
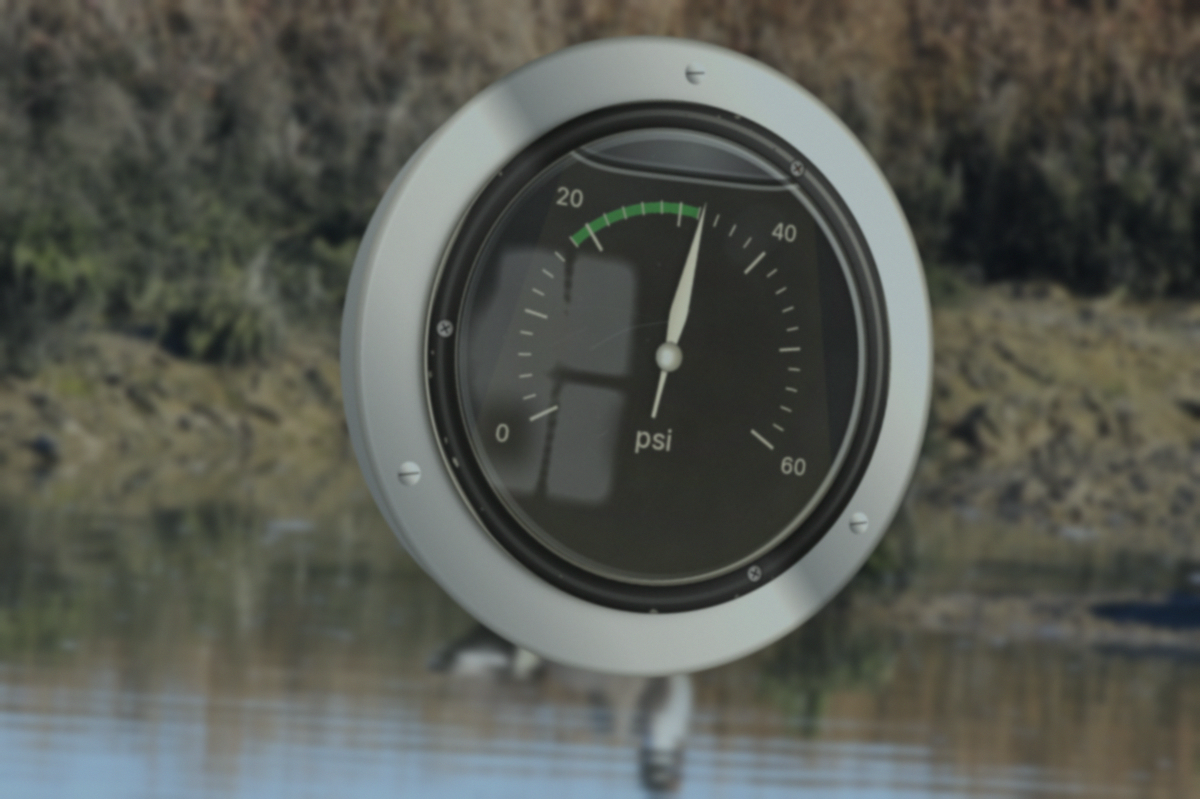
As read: **32** psi
